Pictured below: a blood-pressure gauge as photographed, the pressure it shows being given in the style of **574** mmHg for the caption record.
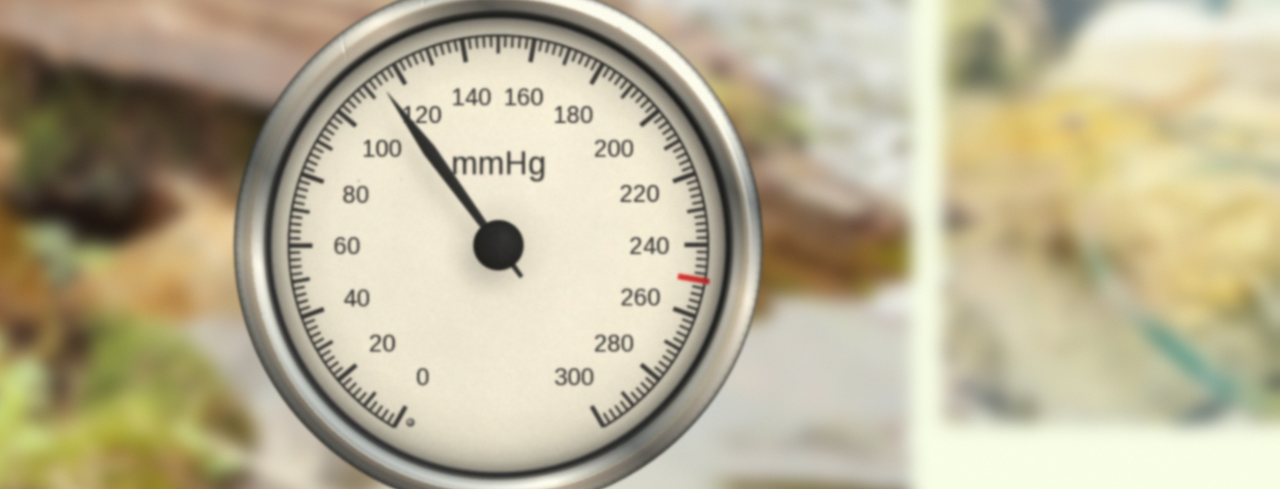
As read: **114** mmHg
